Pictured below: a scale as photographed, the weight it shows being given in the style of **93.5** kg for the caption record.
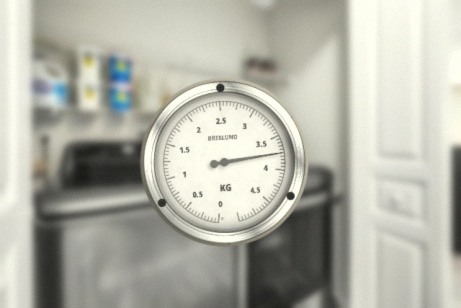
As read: **3.75** kg
